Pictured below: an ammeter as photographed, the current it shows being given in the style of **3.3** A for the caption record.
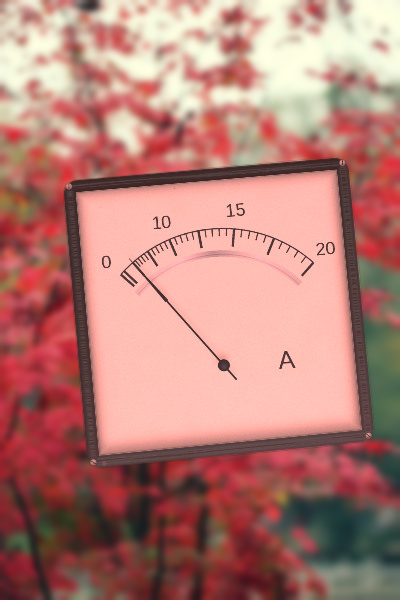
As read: **5** A
